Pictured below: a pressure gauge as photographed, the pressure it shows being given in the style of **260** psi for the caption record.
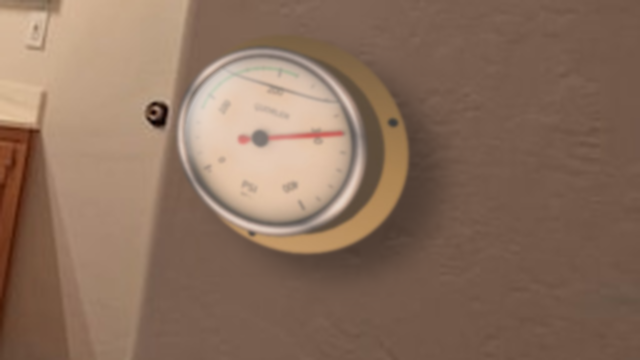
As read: **300** psi
